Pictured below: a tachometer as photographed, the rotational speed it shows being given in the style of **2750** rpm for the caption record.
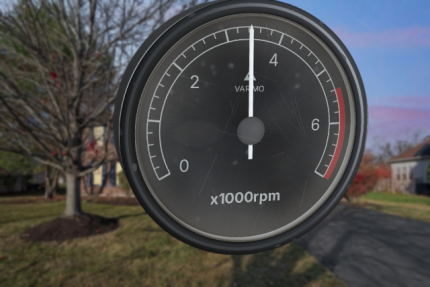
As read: **3400** rpm
